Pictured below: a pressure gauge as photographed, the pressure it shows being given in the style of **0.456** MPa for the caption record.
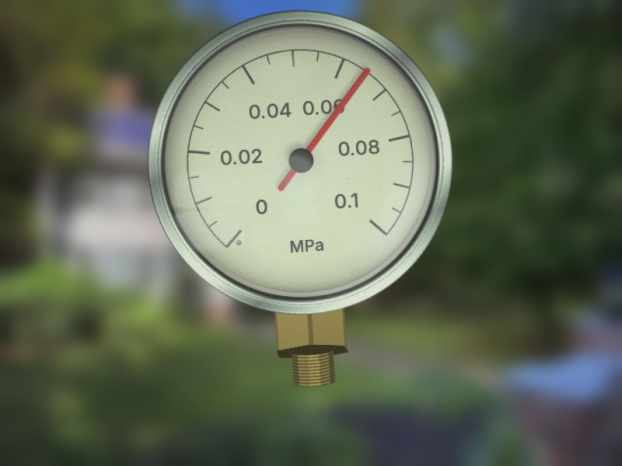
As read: **0.065** MPa
